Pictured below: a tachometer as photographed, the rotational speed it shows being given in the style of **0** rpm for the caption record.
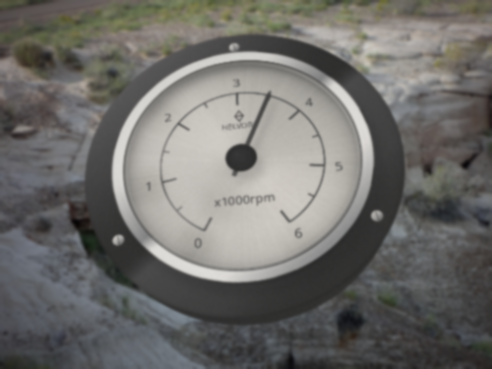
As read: **3500** rpm
